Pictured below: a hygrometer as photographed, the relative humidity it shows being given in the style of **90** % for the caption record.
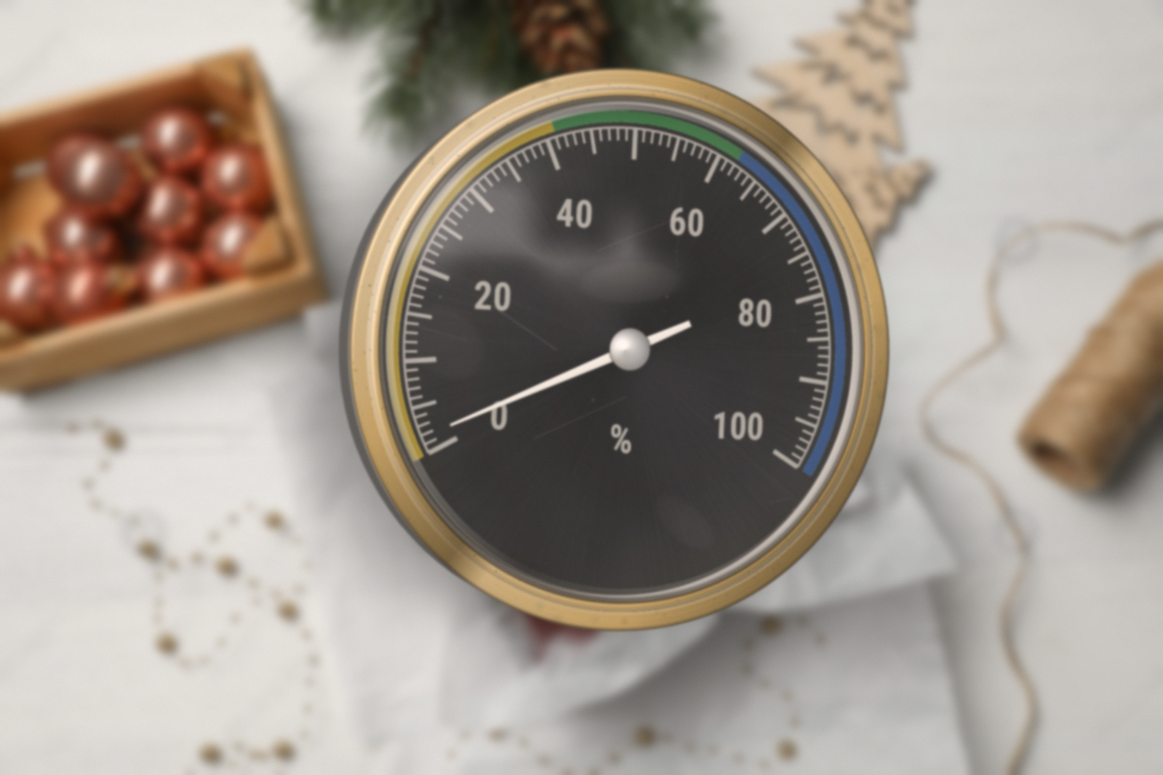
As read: **2** %
